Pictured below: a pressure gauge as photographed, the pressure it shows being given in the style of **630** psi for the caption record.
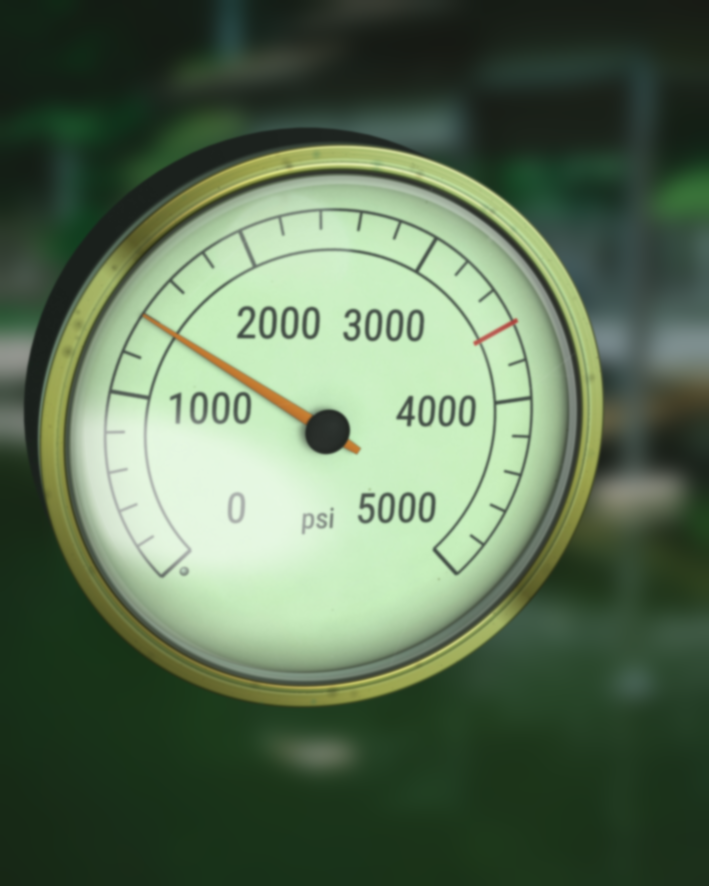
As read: **1400** psi
